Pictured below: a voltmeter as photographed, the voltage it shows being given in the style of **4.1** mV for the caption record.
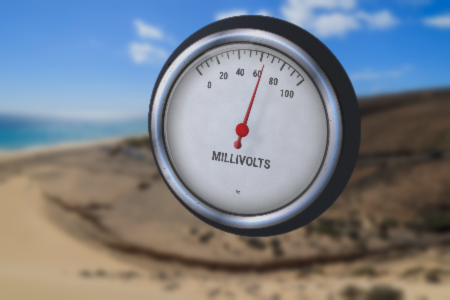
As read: **65** mV
